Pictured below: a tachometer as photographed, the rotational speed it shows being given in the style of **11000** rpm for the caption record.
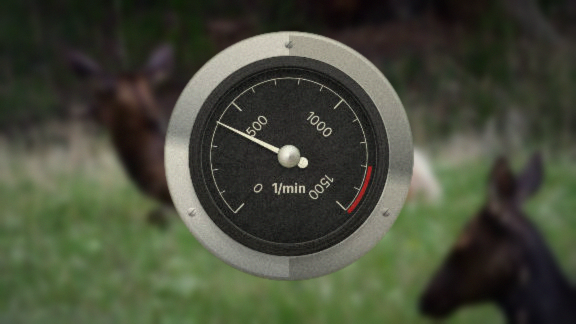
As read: **400** rpm
